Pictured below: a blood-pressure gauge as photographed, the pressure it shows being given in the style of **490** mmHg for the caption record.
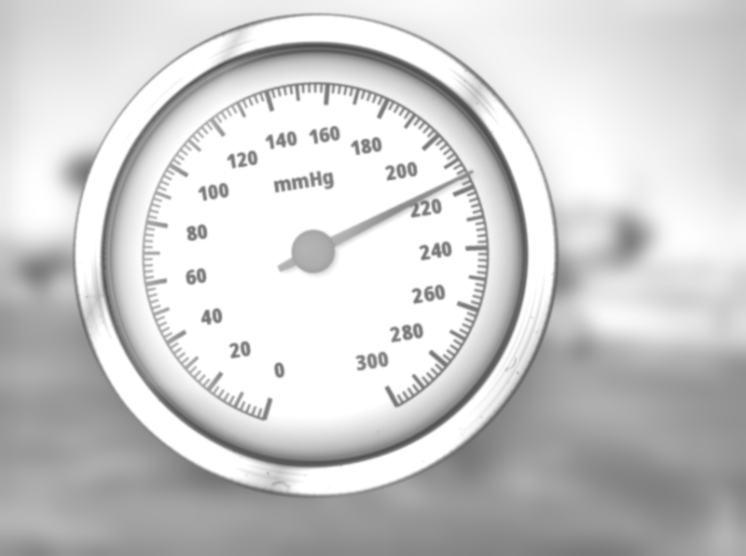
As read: **216** mmHg
